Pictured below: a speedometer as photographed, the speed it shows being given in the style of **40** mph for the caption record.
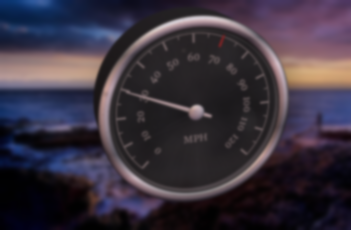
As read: **30** mph
